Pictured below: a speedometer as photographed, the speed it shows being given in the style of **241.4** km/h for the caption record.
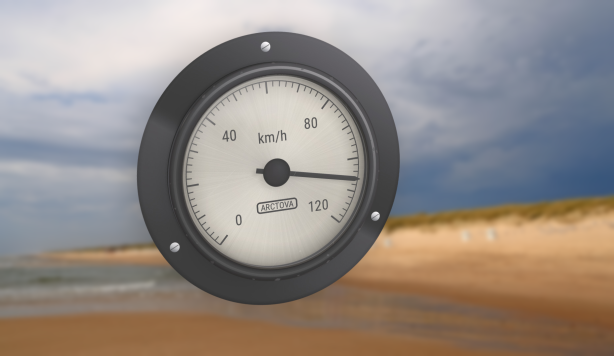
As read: **106** km/h
